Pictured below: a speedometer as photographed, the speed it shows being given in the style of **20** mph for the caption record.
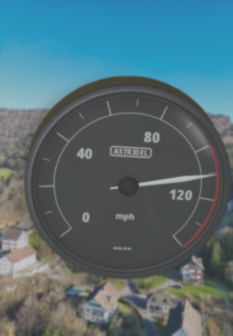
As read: **110** mph
